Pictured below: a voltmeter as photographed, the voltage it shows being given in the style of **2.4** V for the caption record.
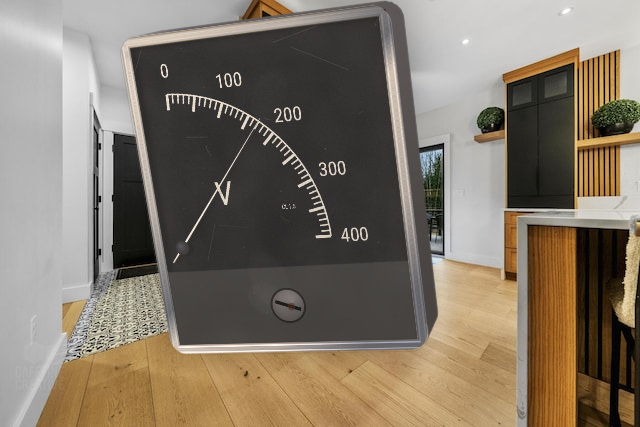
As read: **170** V
